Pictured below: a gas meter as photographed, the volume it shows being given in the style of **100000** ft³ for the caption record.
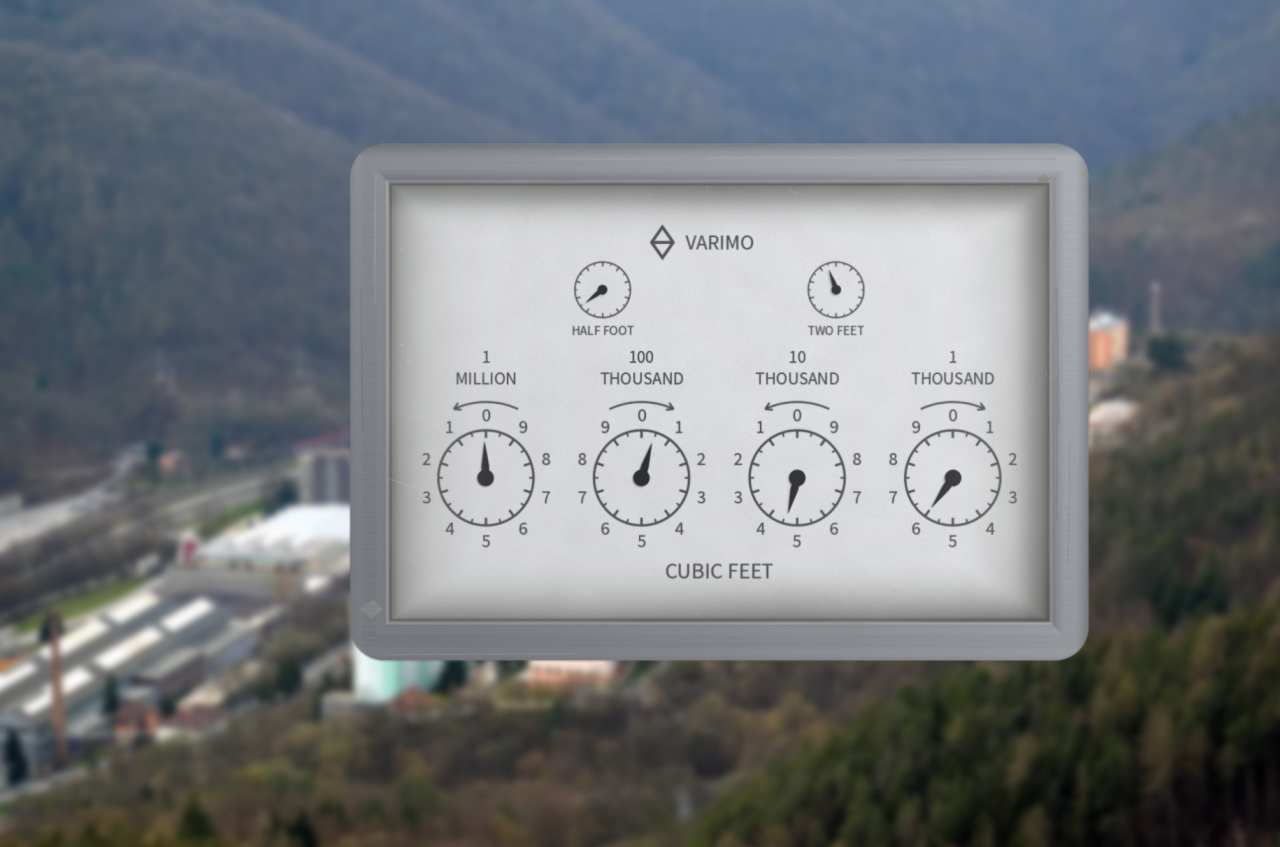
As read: **4600** ft³
